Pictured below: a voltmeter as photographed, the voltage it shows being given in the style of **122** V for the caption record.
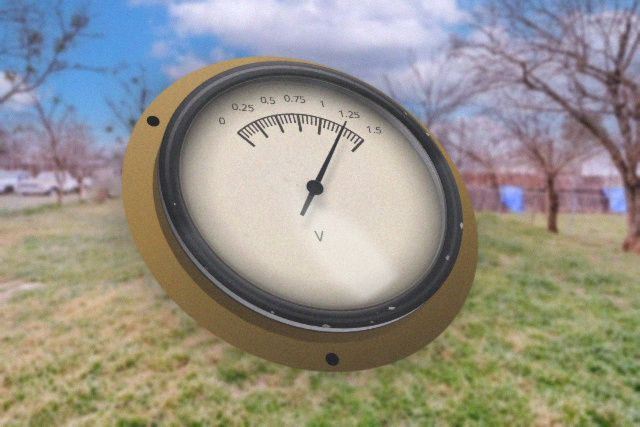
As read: **1.25** V
